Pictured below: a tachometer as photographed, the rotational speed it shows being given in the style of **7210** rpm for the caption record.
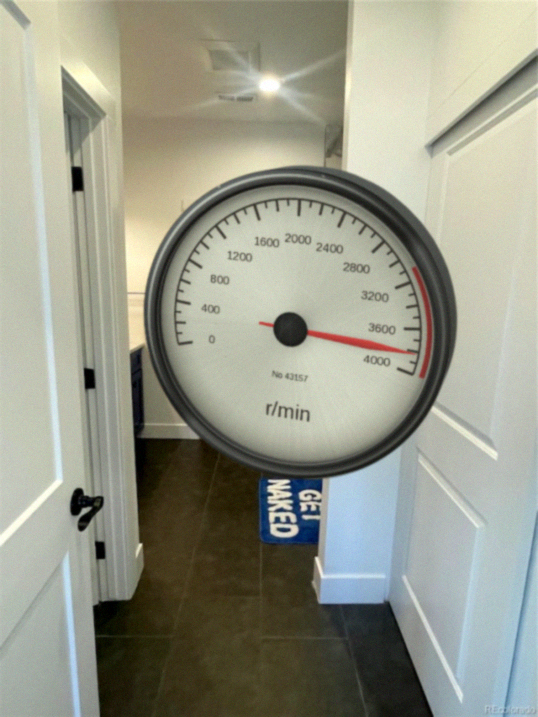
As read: **3800** rpm
